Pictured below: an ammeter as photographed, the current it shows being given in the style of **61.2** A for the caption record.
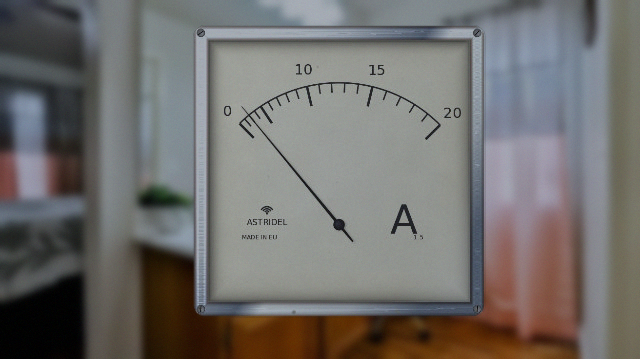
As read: **3** A
